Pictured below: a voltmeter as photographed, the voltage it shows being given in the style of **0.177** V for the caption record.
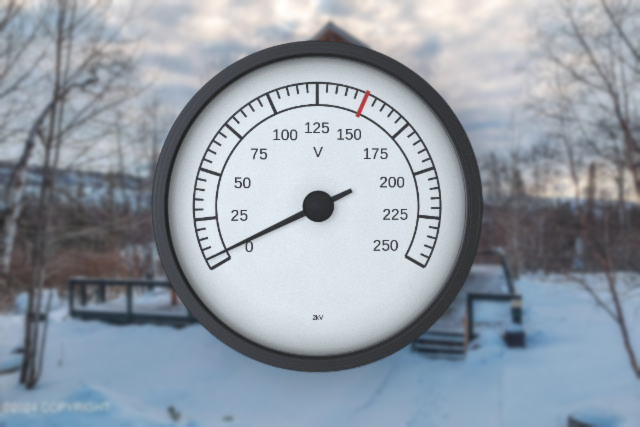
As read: **5** V
